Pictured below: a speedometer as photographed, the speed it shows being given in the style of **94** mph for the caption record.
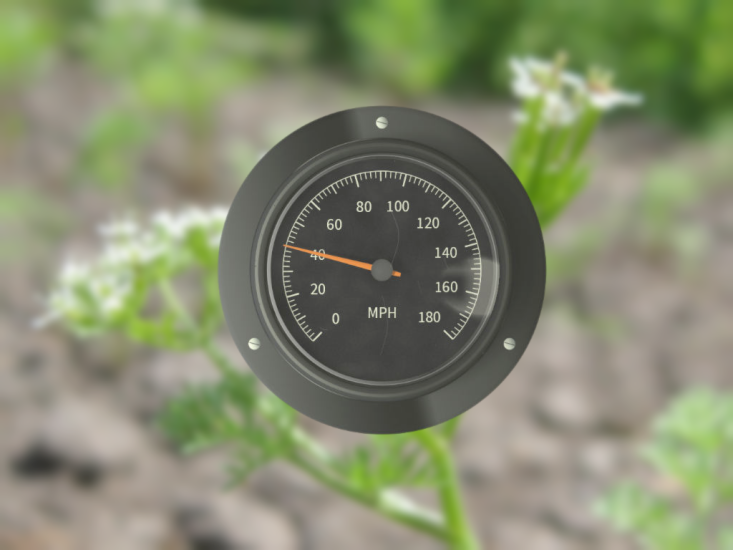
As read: **40** mph
